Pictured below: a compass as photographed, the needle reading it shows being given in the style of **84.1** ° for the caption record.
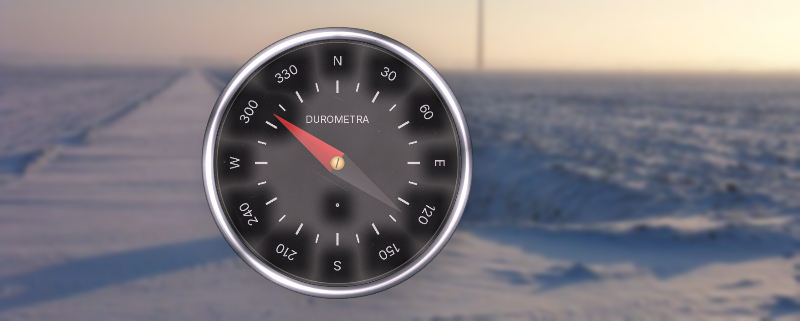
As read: **307.5** °
